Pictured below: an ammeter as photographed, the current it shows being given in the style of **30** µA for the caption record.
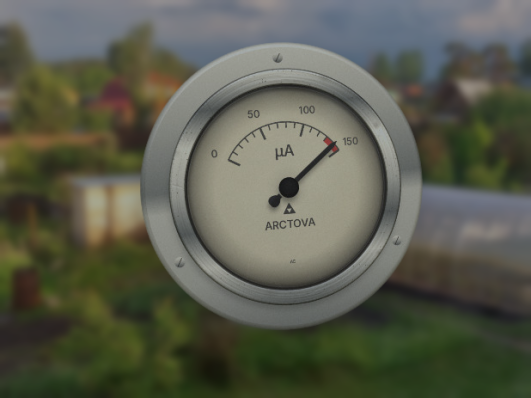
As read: **140** µA
